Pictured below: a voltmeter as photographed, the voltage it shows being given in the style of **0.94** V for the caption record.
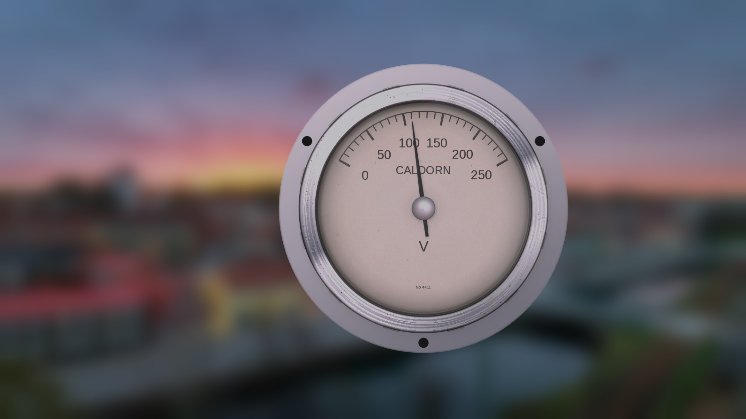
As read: **110** V
